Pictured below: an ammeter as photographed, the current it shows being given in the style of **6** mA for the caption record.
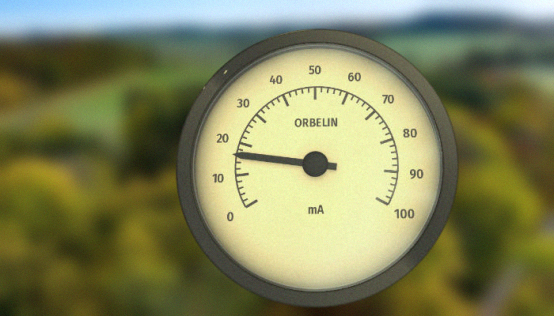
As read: **16** mA
